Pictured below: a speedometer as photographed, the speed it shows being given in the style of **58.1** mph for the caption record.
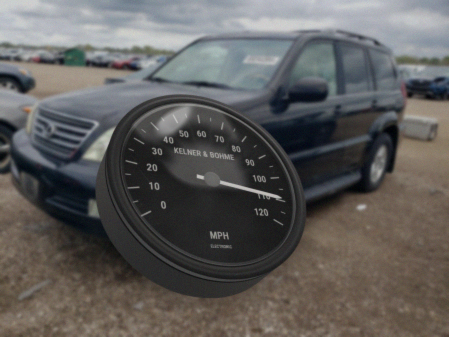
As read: **110** mph
